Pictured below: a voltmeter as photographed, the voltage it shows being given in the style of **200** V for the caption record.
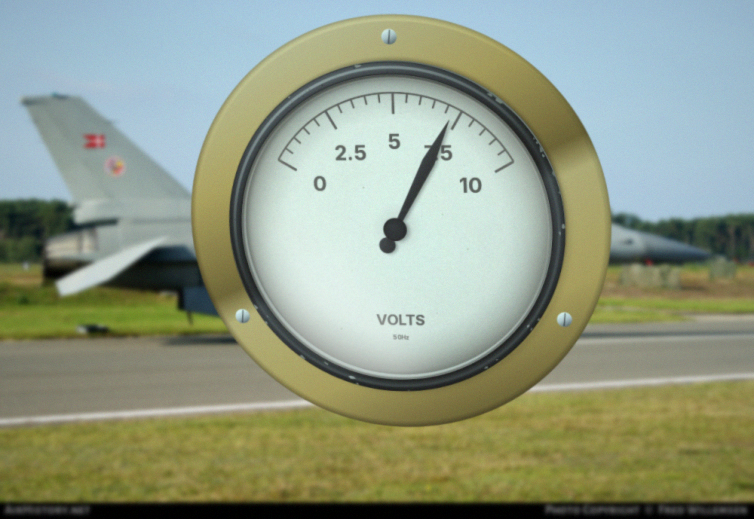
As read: **7.25** V
